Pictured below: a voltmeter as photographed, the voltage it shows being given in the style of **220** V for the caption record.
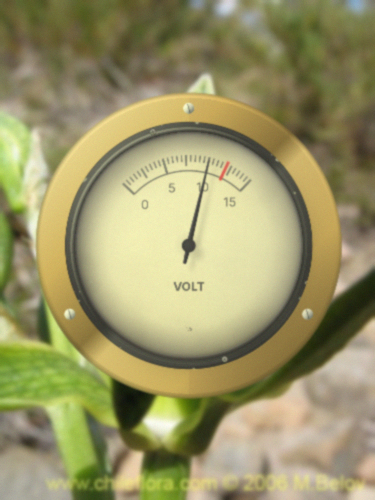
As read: **10** V
